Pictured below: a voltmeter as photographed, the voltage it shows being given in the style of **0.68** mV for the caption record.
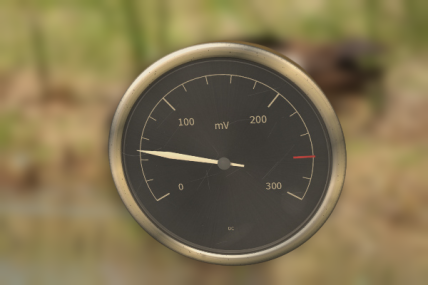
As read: **50** mV
